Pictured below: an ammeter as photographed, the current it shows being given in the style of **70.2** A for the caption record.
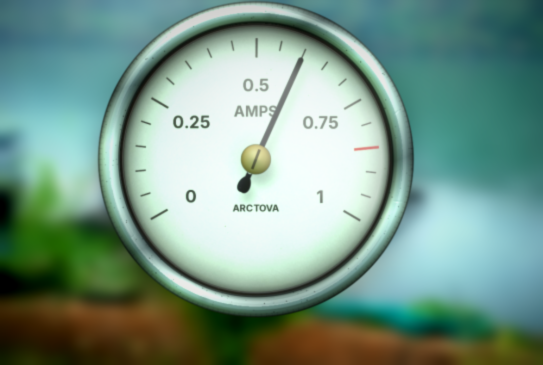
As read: **0.6** A
